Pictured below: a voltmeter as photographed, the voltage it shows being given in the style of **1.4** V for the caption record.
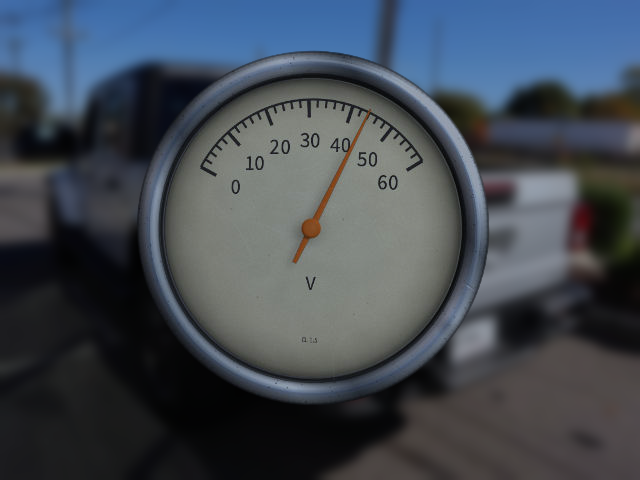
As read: **44** V
